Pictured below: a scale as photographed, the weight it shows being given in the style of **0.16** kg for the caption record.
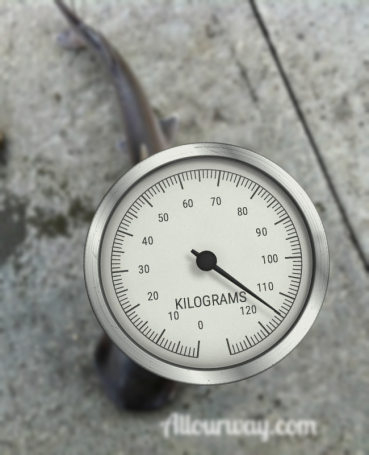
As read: **115** kg
